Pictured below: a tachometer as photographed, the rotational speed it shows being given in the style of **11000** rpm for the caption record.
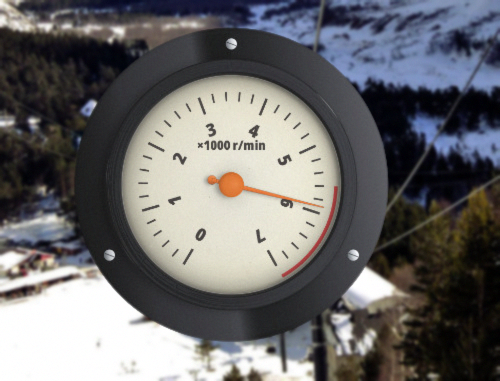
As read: **5900** rpm
